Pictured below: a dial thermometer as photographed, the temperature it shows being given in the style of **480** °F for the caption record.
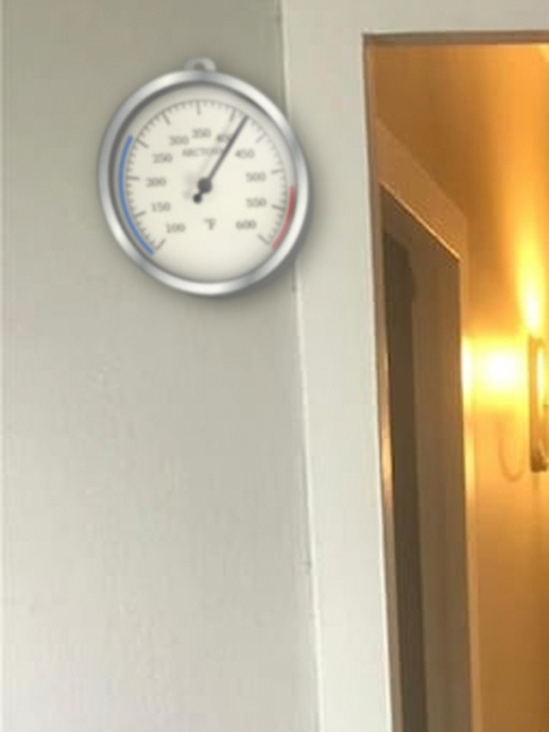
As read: **420** °F
